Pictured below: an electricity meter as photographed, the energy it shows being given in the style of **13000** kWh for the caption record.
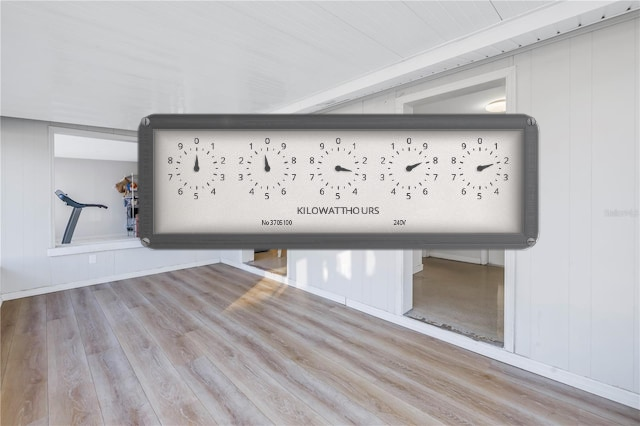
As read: **282** kWh
